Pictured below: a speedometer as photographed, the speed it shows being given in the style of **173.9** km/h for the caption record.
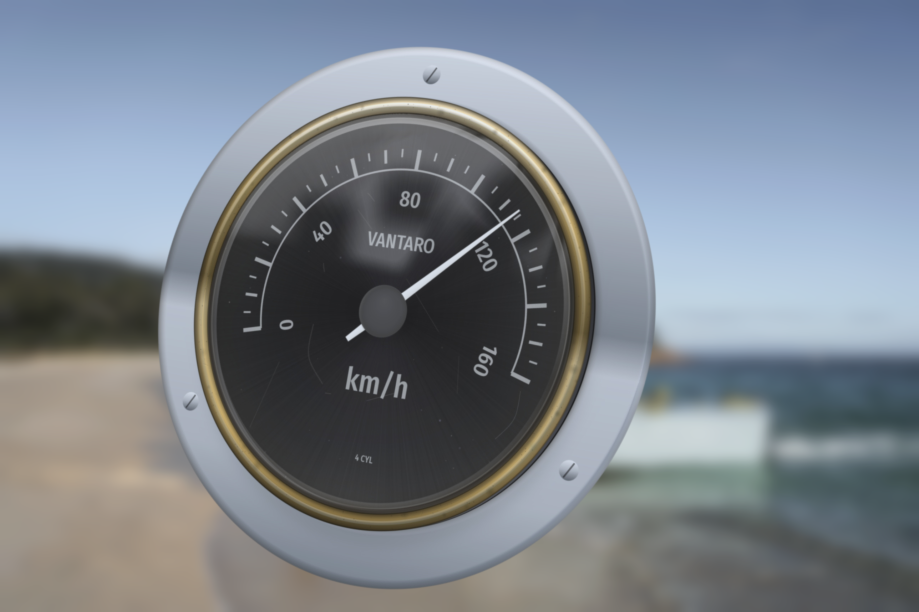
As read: **115** km/h
